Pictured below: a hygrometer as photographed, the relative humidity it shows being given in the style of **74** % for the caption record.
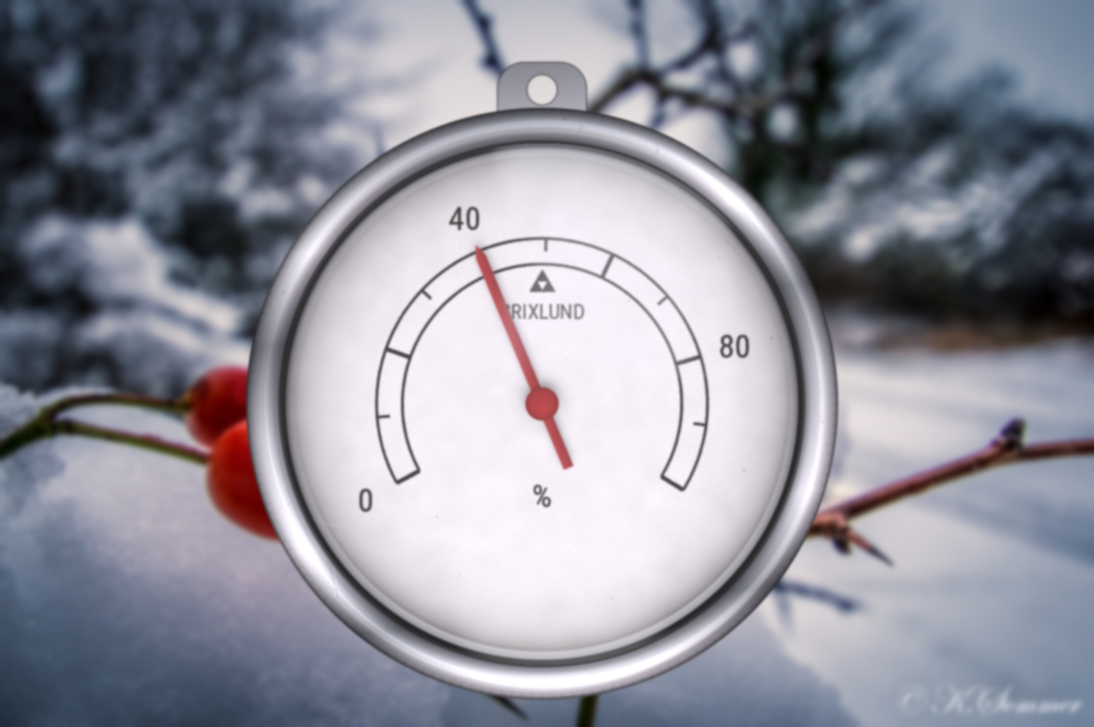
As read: **40** %
